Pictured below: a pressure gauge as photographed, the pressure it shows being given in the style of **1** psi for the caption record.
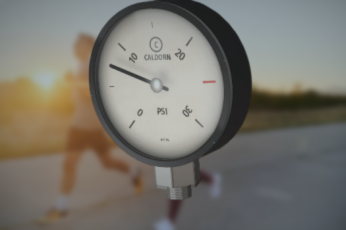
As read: **7.5** psi
